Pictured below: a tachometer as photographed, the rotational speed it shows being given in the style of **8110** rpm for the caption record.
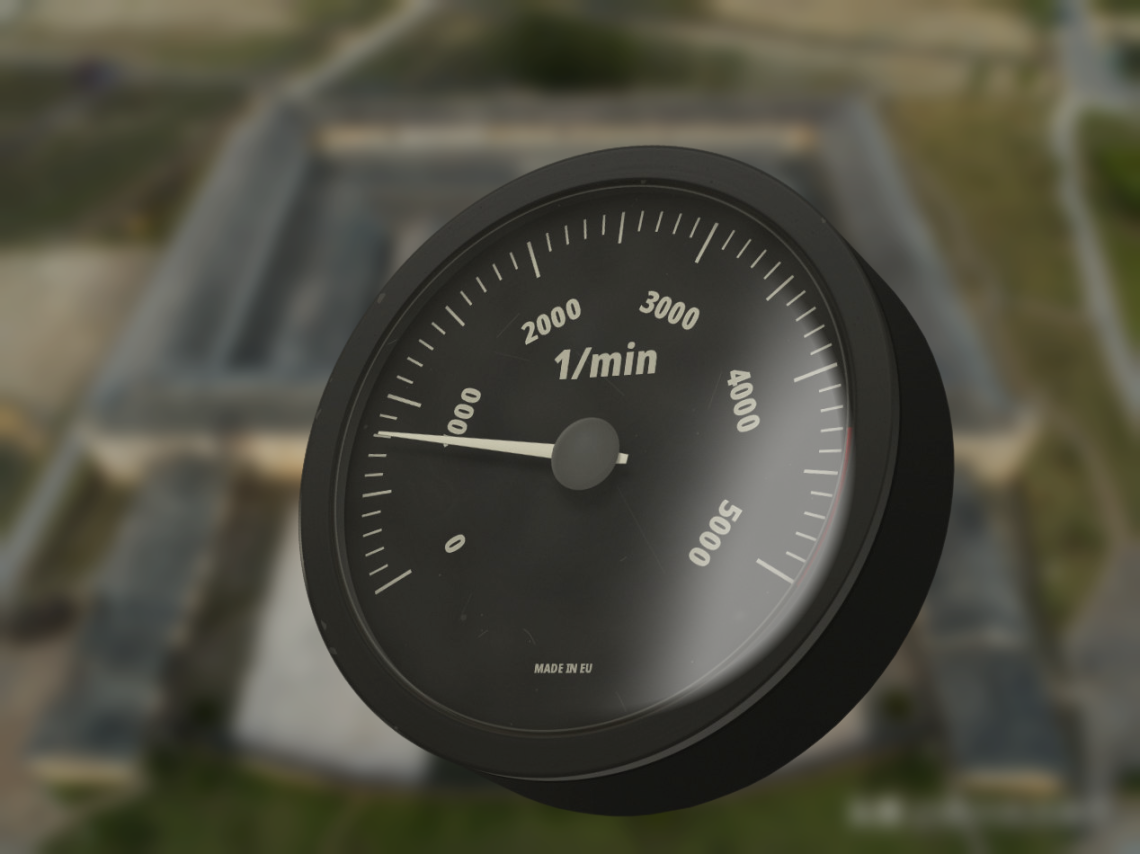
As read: **800** rpm
